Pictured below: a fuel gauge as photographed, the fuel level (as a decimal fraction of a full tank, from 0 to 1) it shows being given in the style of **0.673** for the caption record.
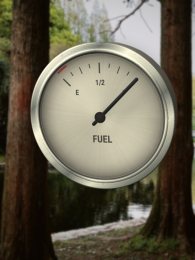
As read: **1**
